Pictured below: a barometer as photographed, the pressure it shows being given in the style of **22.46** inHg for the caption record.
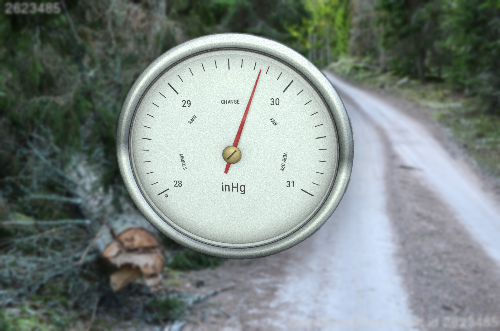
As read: **29.75** inHg
